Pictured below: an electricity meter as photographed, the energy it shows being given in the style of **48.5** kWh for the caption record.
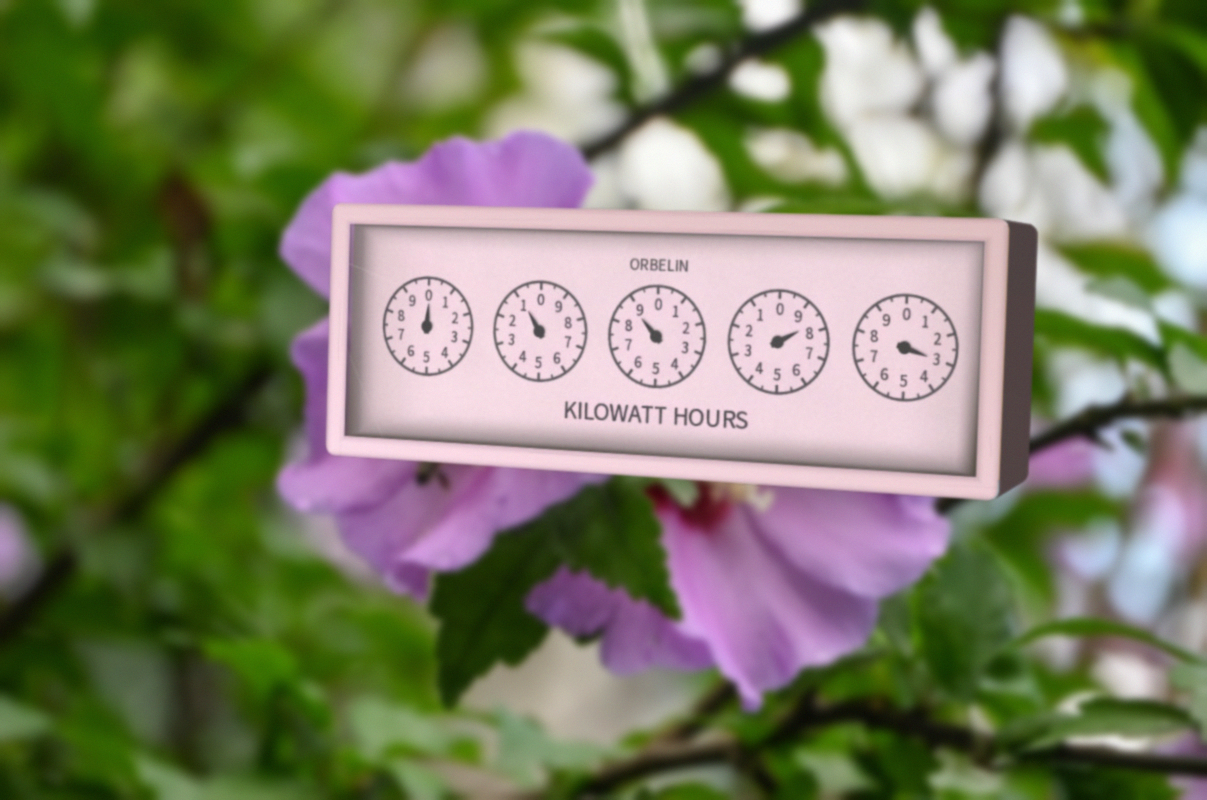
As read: **883** kWh
